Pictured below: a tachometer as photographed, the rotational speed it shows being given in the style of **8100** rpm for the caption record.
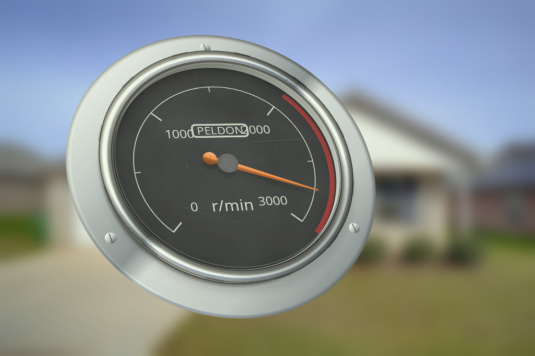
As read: **2750** rpm
